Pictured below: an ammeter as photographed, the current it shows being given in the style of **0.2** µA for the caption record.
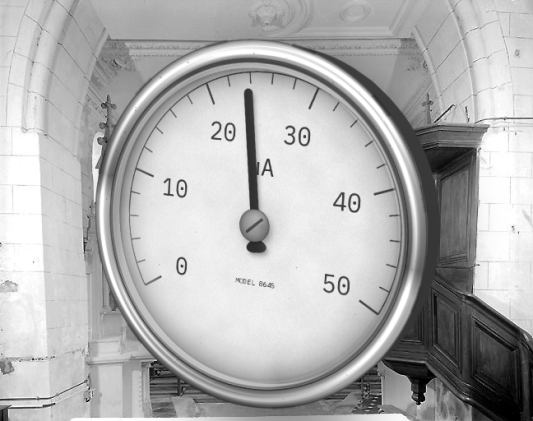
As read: **24** µA
